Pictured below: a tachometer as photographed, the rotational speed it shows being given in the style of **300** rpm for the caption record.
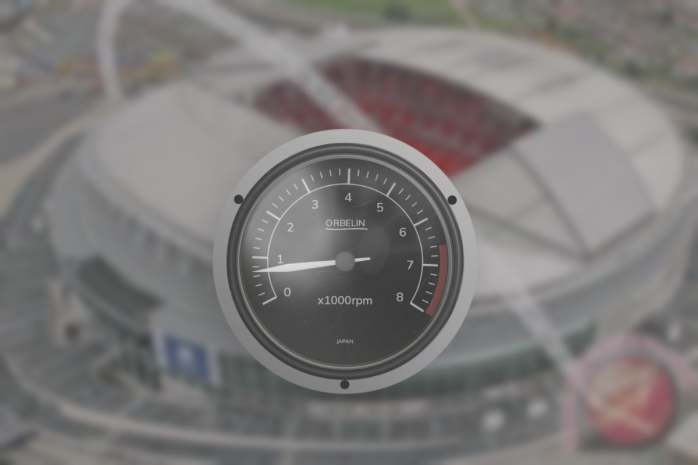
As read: **700** rpm
